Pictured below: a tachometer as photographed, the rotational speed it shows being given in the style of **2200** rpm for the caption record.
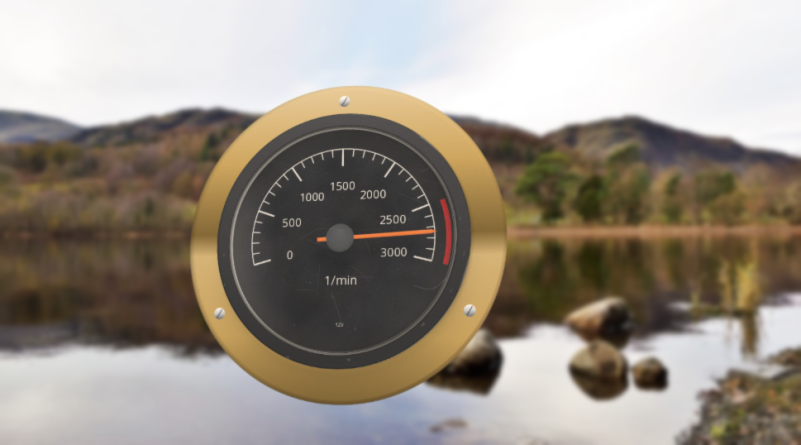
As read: **2750** rpm
